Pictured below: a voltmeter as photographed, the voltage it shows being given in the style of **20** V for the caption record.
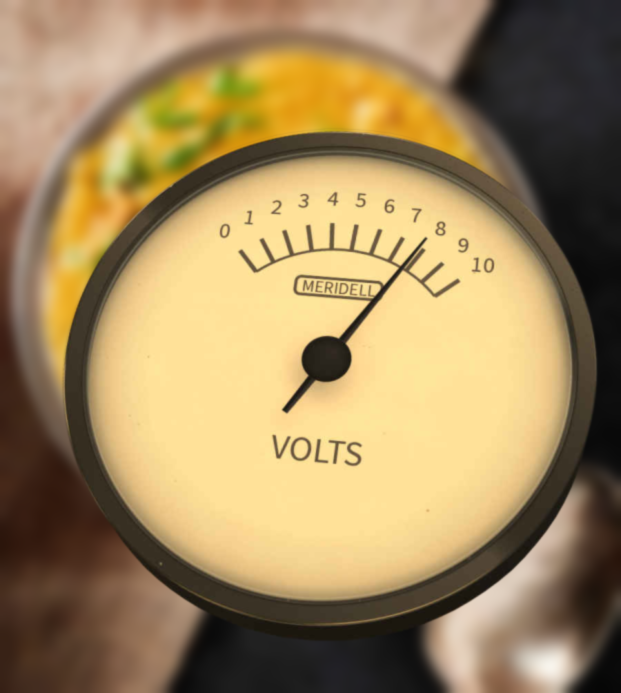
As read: **8** V
